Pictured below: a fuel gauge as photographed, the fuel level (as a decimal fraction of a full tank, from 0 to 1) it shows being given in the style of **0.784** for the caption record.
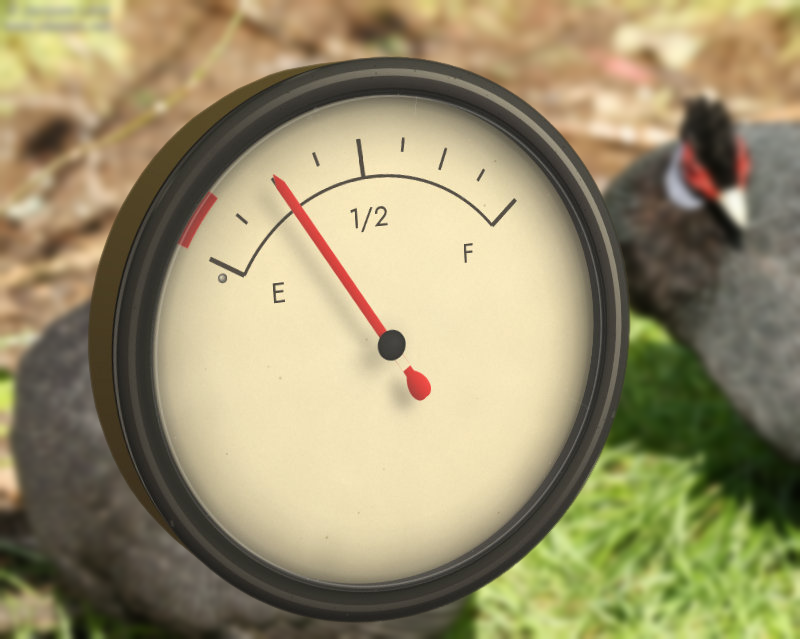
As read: **0.25**
